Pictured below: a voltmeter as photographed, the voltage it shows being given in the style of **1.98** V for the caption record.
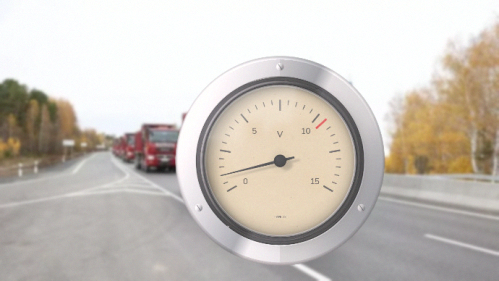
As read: **1** V
